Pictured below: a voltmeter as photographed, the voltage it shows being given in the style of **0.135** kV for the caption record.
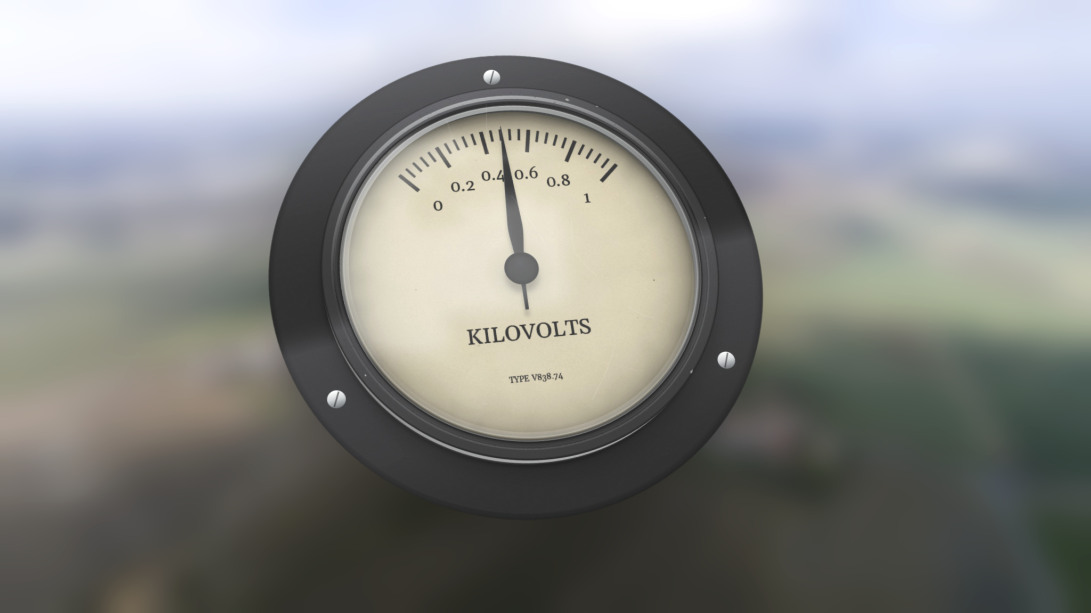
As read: **0.48** kV
